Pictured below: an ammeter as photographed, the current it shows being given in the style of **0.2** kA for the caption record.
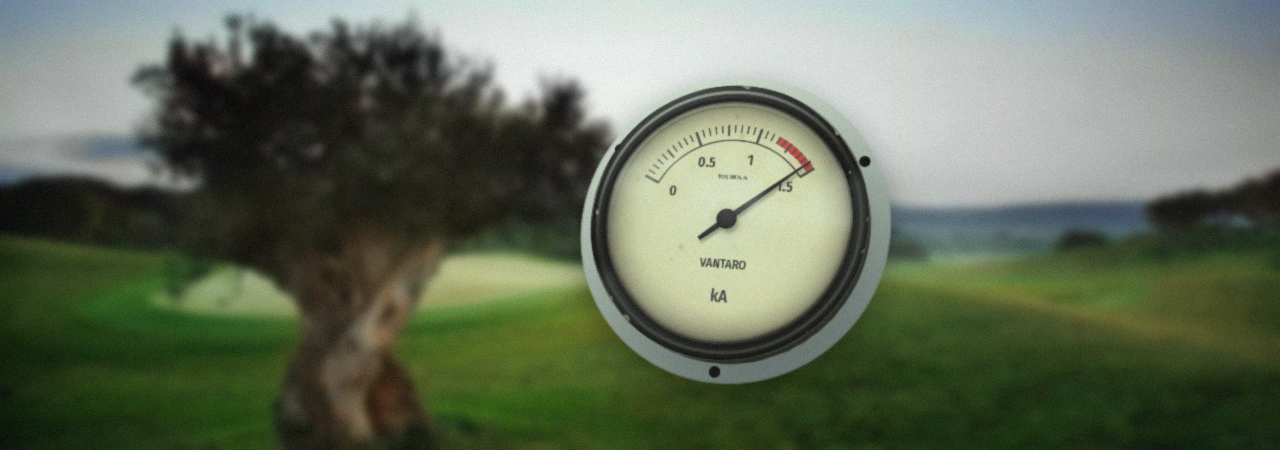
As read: **1.45** kA
